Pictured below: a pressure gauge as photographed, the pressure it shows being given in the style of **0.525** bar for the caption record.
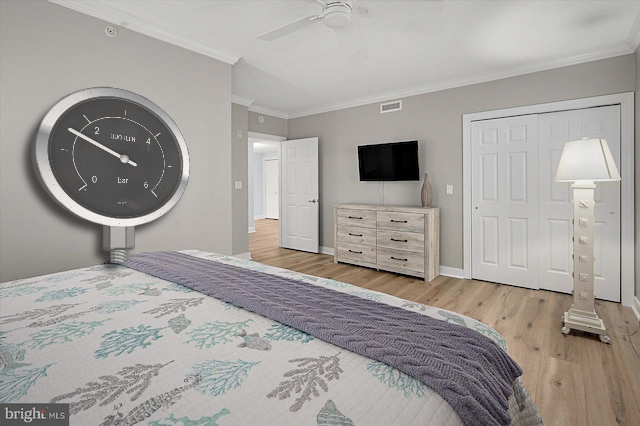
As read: **1.5** bar
